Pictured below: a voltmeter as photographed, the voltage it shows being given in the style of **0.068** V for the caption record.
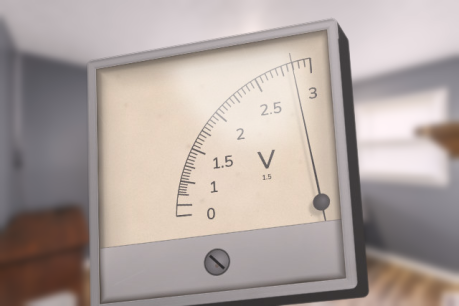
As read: **2.85** V
